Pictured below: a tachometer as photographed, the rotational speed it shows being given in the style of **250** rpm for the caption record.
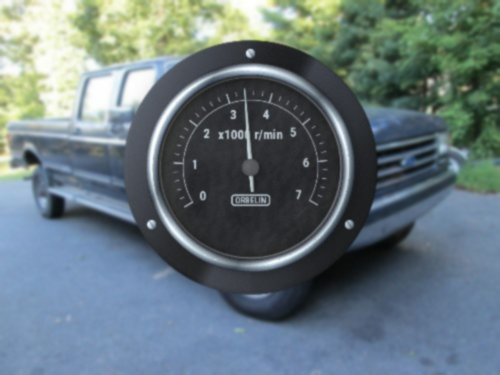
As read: **3400** rpm
